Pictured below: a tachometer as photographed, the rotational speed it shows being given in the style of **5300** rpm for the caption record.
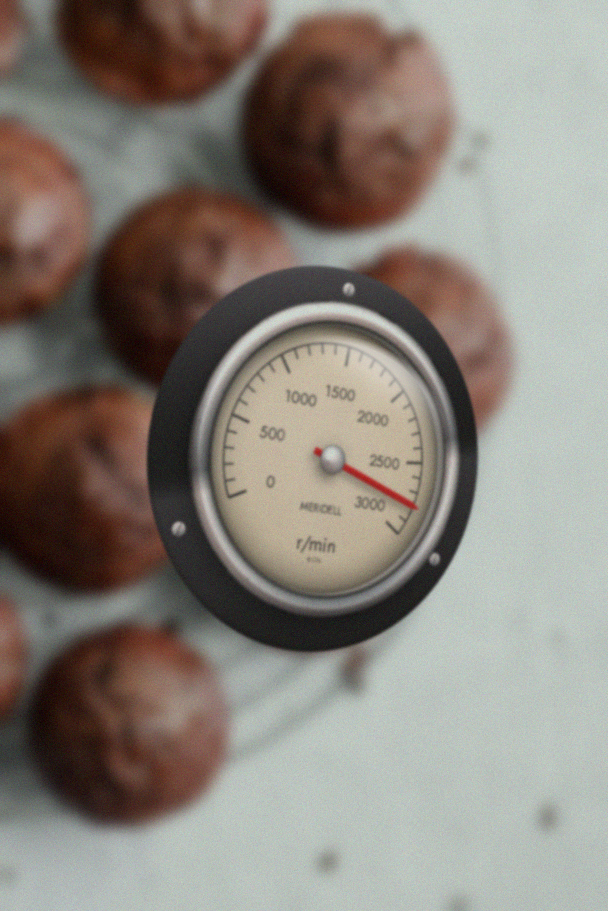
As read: **2800** rpm
